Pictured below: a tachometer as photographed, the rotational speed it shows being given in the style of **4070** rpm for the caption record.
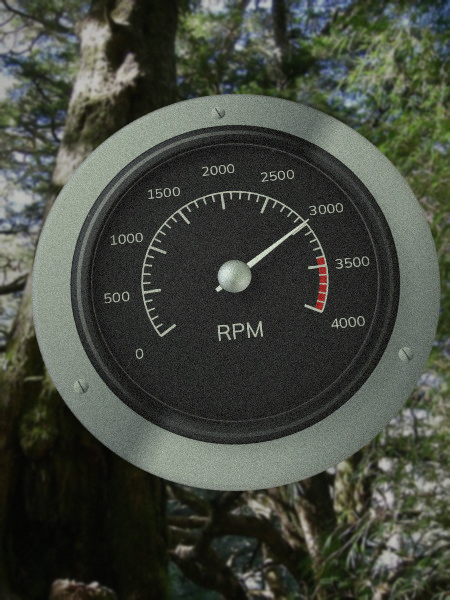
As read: **3000** rpm
